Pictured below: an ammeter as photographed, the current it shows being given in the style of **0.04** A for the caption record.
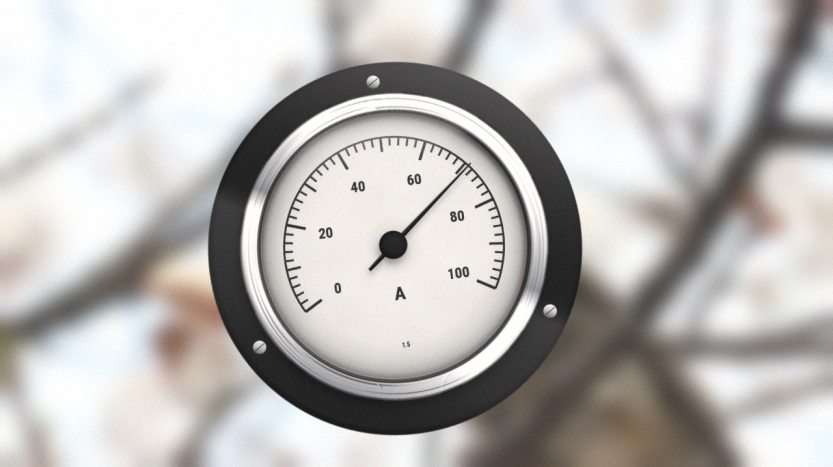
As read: **71** A
